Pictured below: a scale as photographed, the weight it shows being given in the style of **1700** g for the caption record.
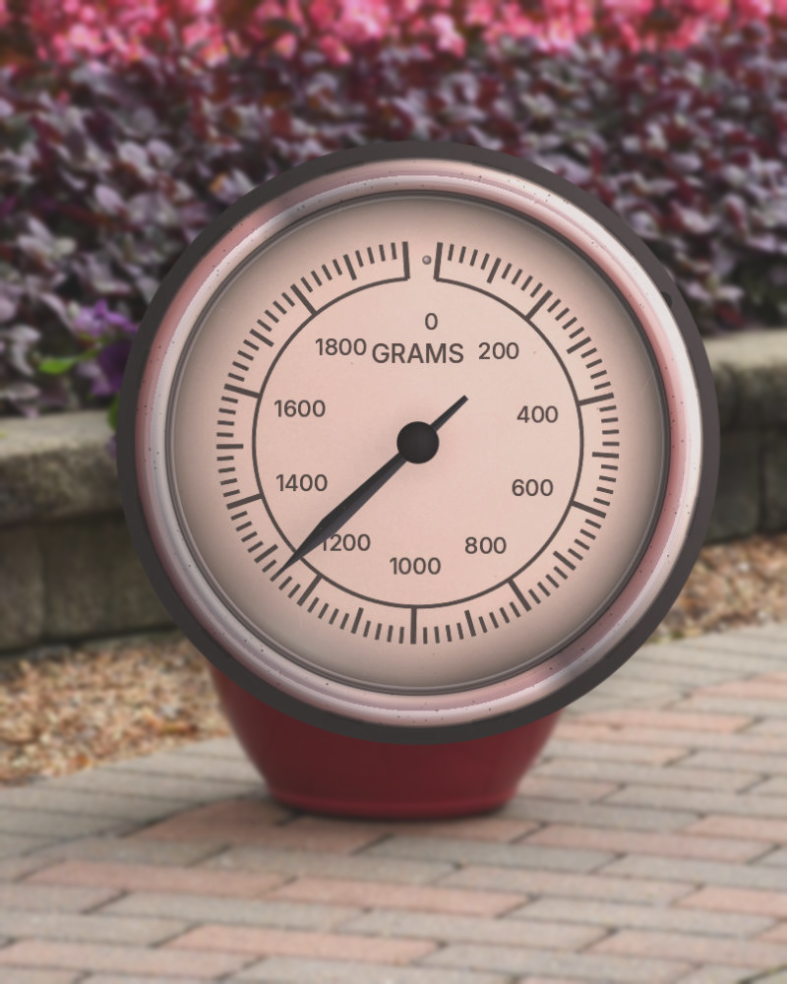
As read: **1260** g
